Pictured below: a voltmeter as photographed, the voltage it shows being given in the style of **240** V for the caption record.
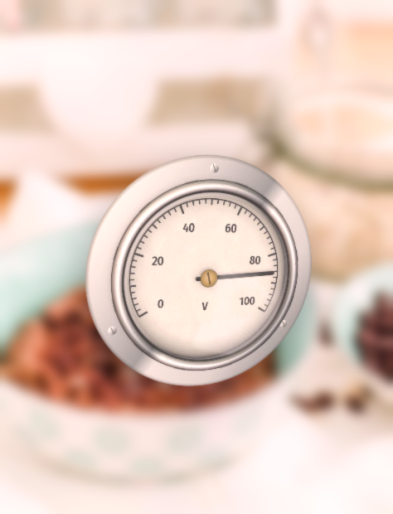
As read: **86** V
